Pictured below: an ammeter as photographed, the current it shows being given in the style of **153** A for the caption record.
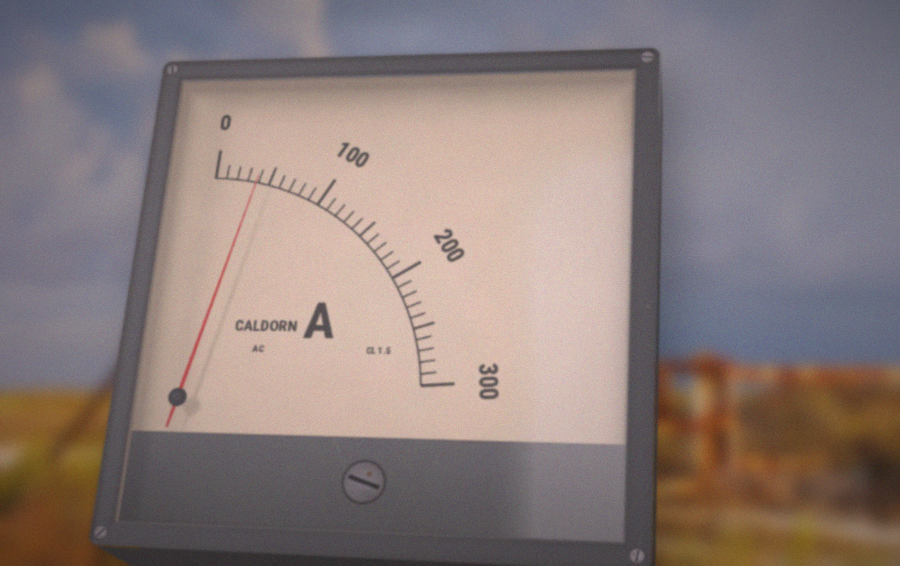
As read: **40** A
